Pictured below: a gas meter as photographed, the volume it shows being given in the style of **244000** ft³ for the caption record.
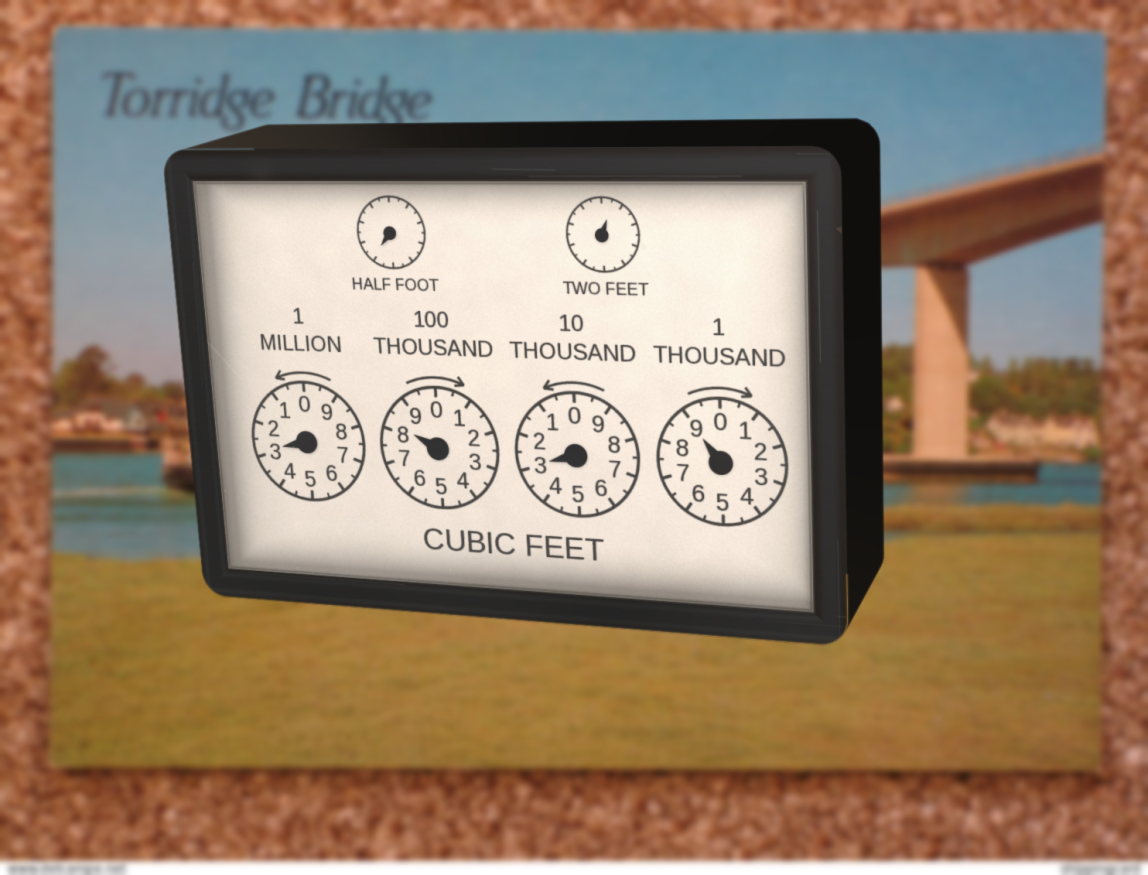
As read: **282900** ft³
